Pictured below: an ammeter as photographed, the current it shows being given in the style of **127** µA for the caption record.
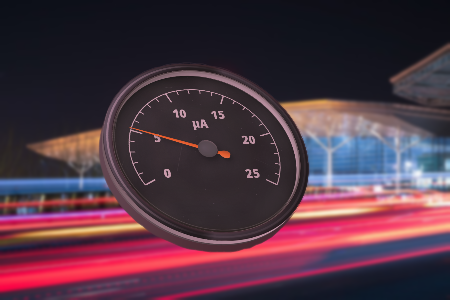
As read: **5** µA
